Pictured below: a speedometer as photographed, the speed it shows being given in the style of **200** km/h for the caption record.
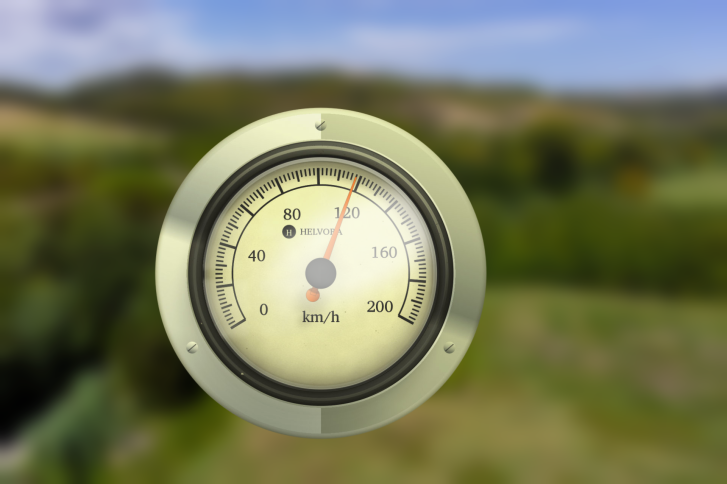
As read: **118** km/h
